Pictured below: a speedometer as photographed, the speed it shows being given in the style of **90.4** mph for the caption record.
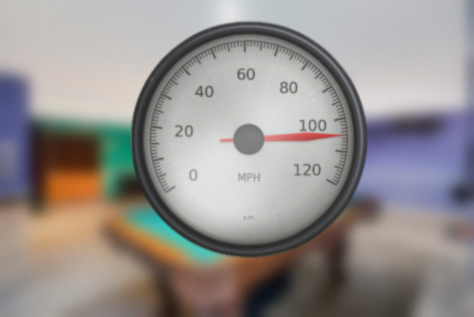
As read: **105** mph
